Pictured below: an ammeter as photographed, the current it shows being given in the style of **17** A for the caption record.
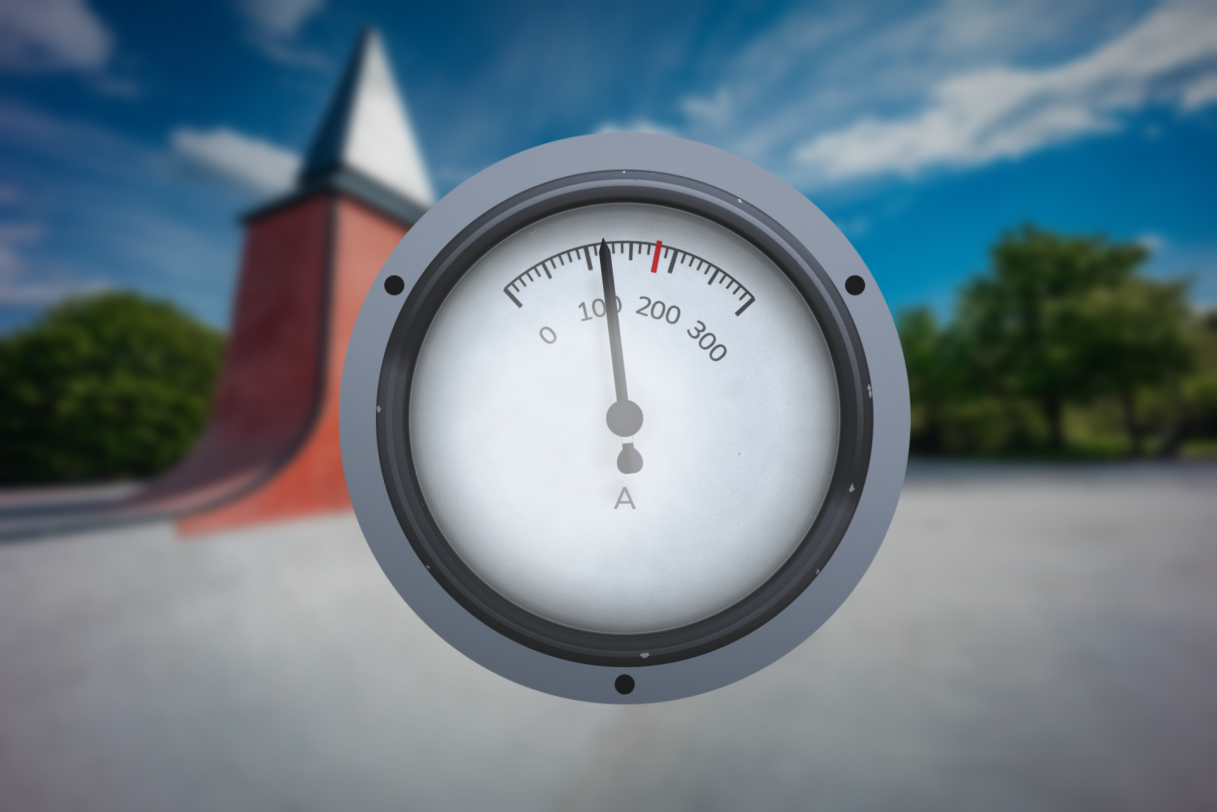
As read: **120** A
